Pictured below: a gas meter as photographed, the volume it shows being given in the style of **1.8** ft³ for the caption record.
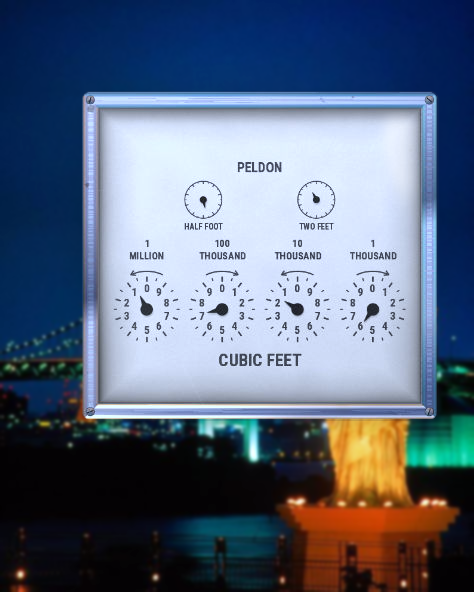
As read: **71600** ft³
